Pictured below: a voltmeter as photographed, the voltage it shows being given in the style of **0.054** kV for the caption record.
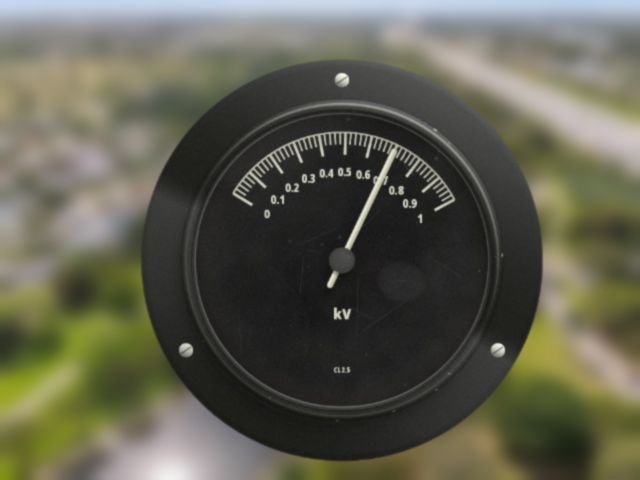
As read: **0.7** kV
